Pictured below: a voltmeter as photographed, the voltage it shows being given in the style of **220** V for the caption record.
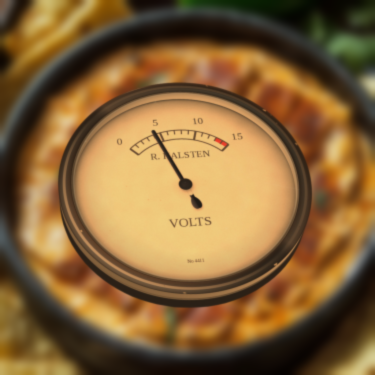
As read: **4** V
